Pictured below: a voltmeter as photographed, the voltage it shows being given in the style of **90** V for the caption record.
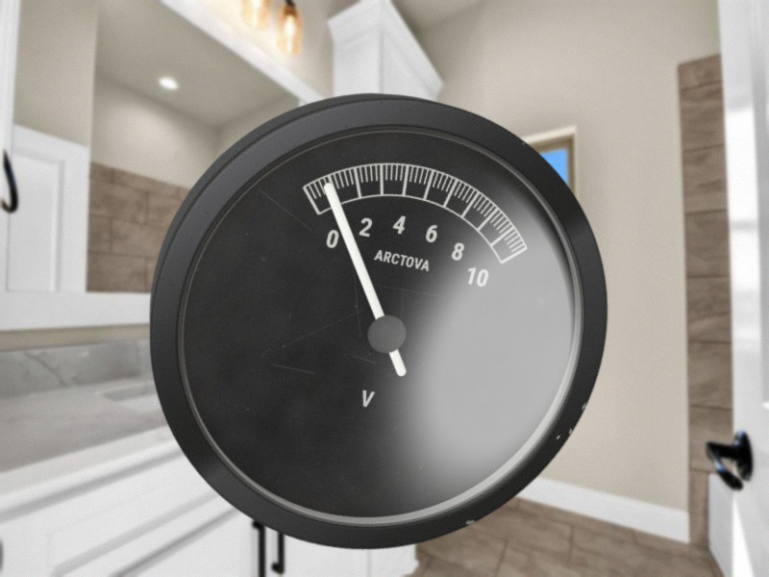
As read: **0.8** V
